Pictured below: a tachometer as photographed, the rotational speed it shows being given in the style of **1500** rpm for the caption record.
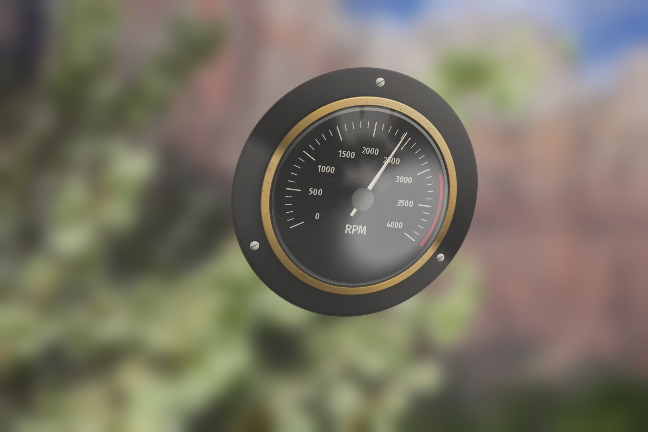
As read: **2400** rpm
